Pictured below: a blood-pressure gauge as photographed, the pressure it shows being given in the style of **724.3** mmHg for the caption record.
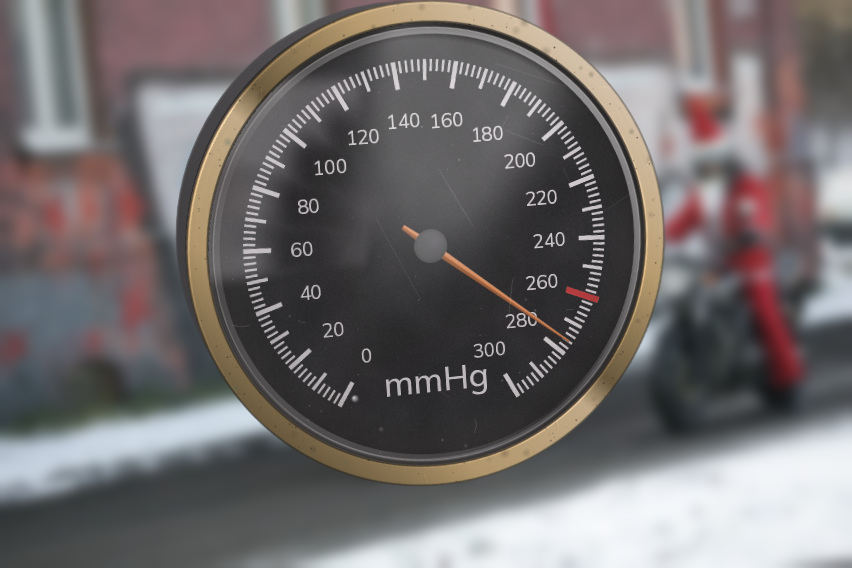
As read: **276** mmHg
